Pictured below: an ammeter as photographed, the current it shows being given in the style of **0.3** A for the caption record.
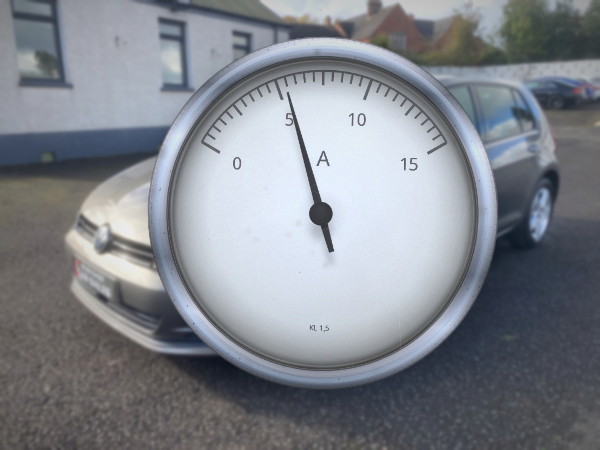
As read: **5.5** A
